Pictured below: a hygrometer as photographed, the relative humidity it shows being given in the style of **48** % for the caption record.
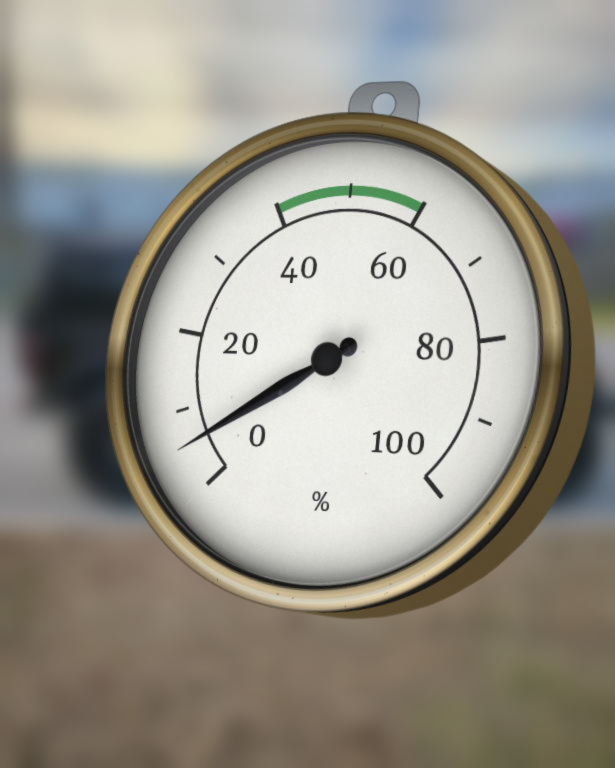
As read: **5** %
